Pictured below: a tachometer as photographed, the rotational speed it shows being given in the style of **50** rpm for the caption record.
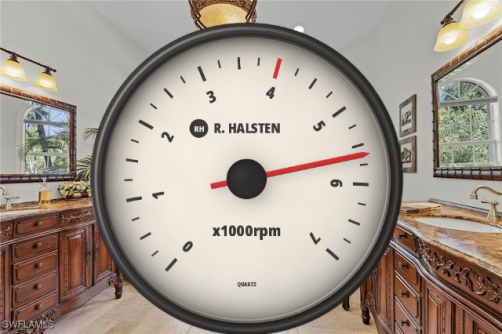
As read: **5625** rpm
